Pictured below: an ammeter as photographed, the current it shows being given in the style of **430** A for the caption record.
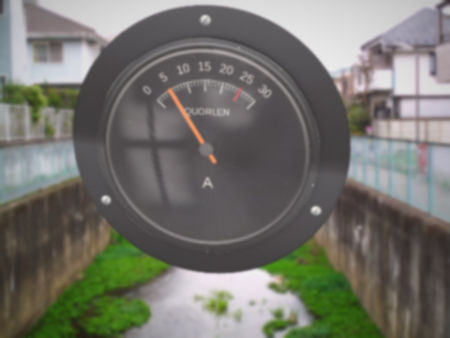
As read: **5** A
